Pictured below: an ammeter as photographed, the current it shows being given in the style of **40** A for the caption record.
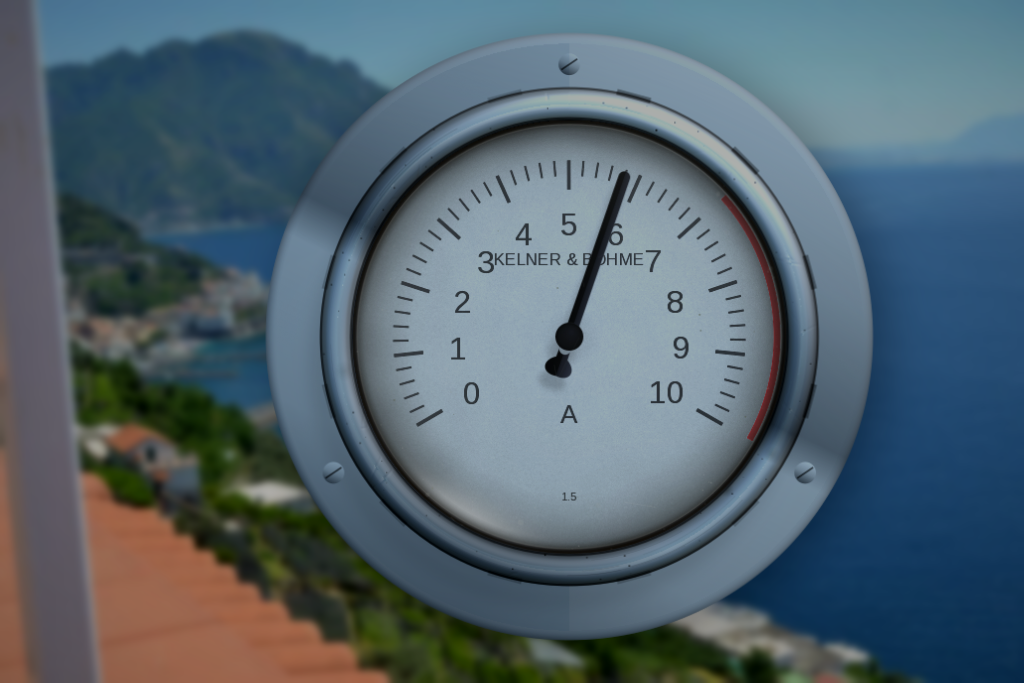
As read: **5.8** A
